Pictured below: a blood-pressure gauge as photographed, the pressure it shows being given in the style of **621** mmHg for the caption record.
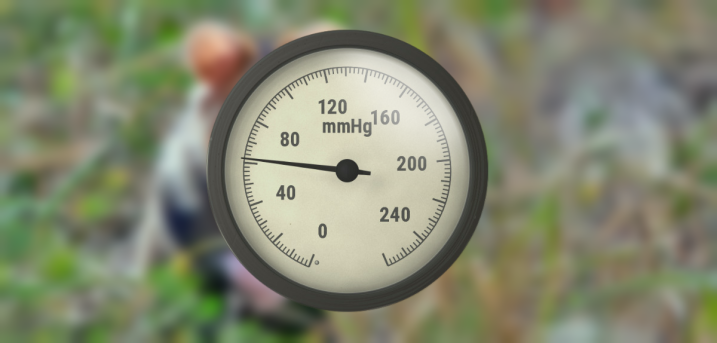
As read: **62** mmHg
